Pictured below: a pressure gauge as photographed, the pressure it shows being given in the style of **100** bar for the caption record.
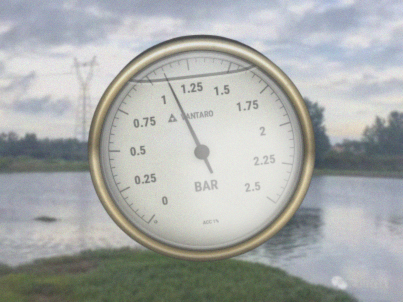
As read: **1.1** bar
